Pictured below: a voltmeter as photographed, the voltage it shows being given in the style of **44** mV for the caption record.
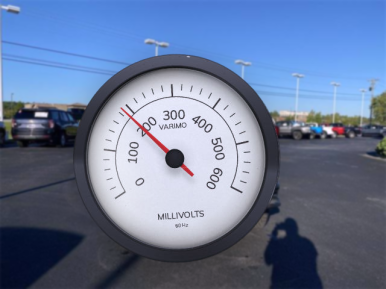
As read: **190** mV
